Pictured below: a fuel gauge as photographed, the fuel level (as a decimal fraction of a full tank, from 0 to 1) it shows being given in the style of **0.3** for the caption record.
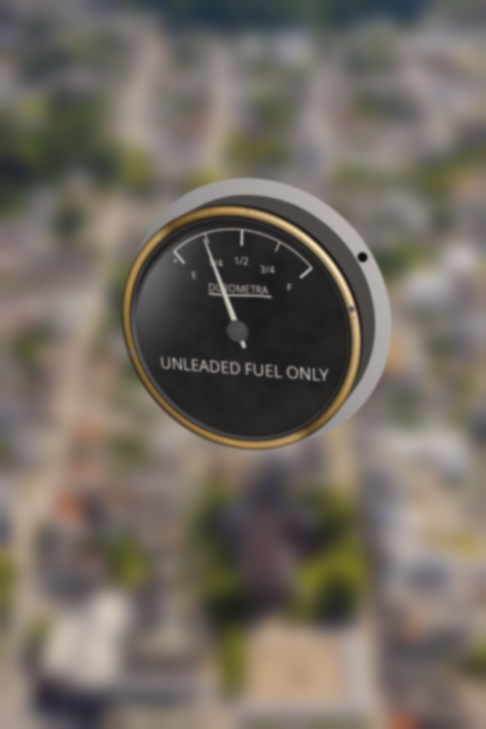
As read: **0.25**
